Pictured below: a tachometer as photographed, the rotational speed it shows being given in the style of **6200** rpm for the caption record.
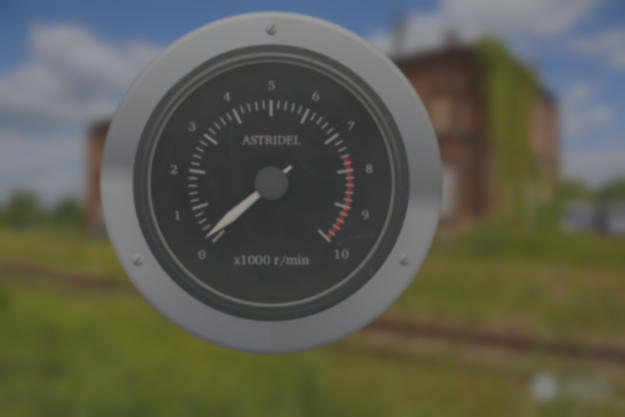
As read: **200** rpm
